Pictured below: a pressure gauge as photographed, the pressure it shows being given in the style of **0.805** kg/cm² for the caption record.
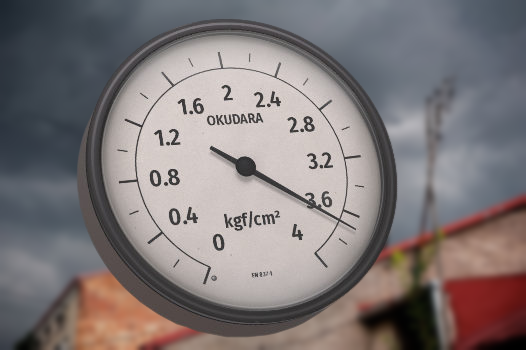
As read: **3.7** kg/cm²
